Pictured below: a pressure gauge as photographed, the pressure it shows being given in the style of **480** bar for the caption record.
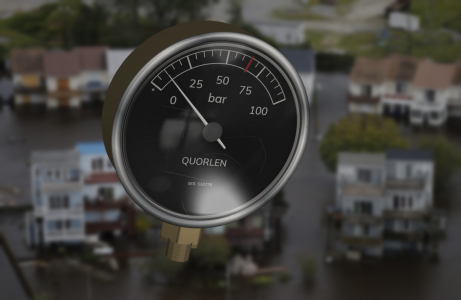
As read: **10** bar
